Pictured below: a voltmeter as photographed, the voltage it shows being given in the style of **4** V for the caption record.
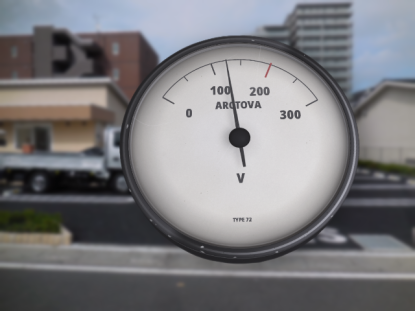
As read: **125** V
